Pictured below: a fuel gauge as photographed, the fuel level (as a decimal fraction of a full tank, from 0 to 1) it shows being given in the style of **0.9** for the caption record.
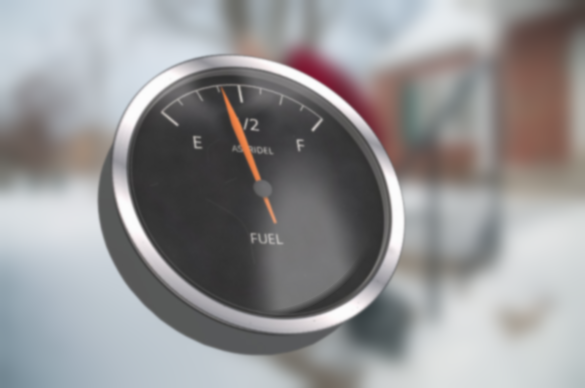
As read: **0.375**
